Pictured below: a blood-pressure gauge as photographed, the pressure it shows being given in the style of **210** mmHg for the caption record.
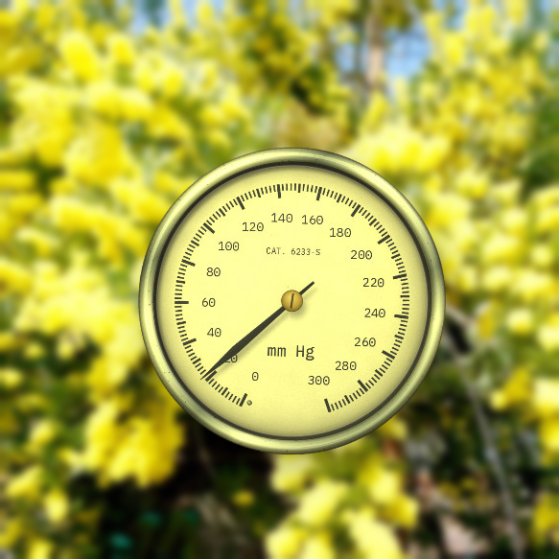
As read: **22** mmHg
